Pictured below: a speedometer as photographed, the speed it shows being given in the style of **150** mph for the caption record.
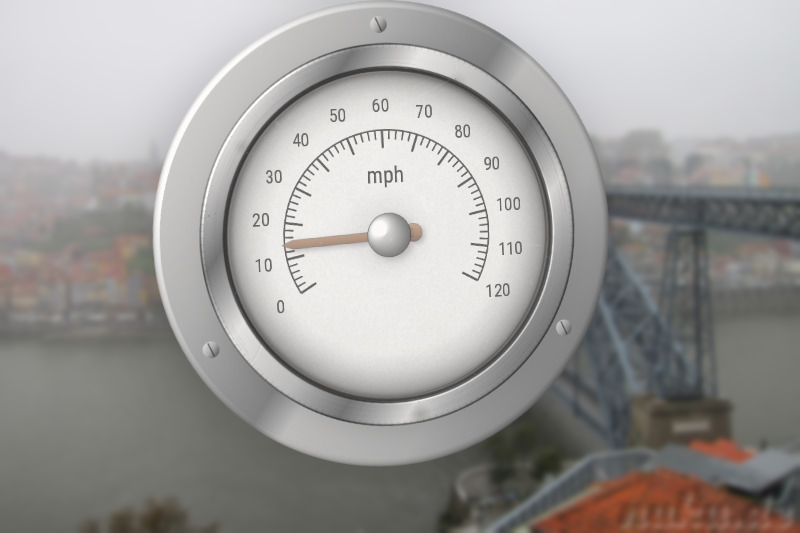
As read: **14** mph
